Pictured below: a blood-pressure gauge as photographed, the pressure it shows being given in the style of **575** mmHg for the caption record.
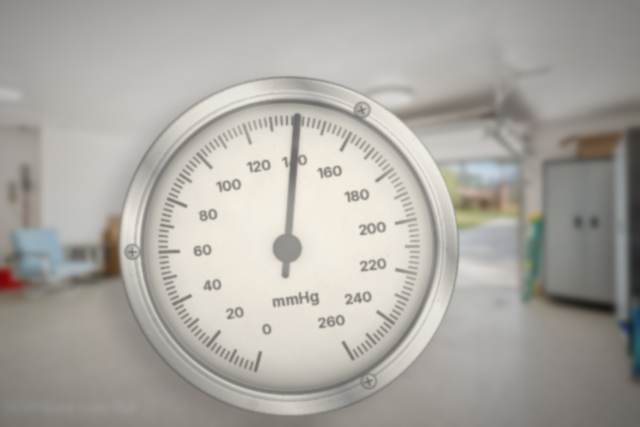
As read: **140** mmHg
